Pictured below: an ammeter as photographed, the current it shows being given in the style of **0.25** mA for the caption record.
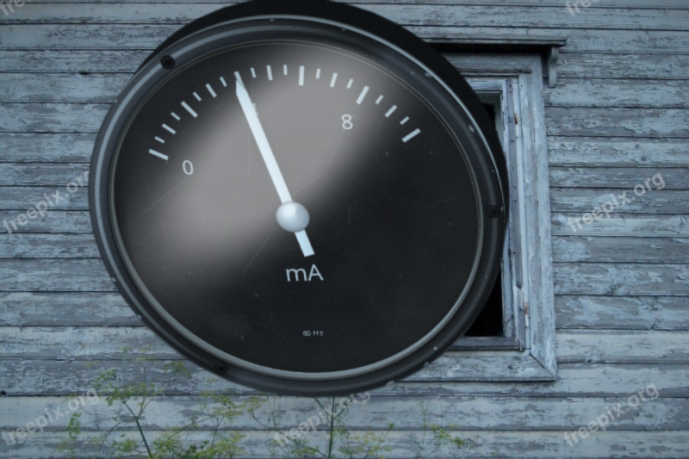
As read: **4** mA
